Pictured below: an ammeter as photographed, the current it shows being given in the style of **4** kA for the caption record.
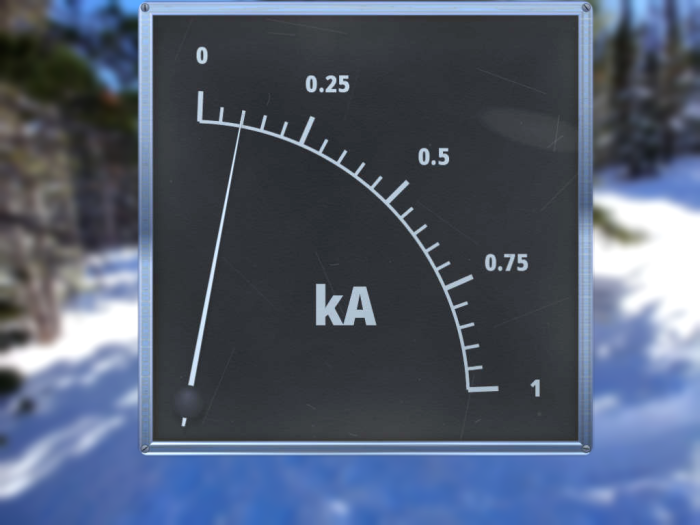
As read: **0.1** kA
